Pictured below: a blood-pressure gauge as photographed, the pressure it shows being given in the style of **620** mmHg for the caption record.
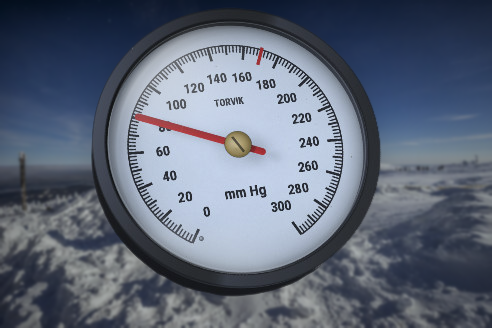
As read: **80** mmHg
